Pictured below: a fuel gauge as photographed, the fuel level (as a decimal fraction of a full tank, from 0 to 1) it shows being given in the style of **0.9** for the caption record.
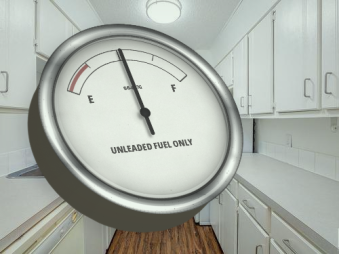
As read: **0.5**
